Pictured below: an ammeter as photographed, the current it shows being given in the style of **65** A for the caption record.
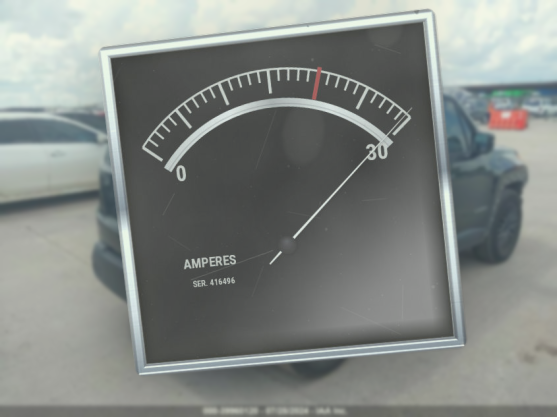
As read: **29.5** A
